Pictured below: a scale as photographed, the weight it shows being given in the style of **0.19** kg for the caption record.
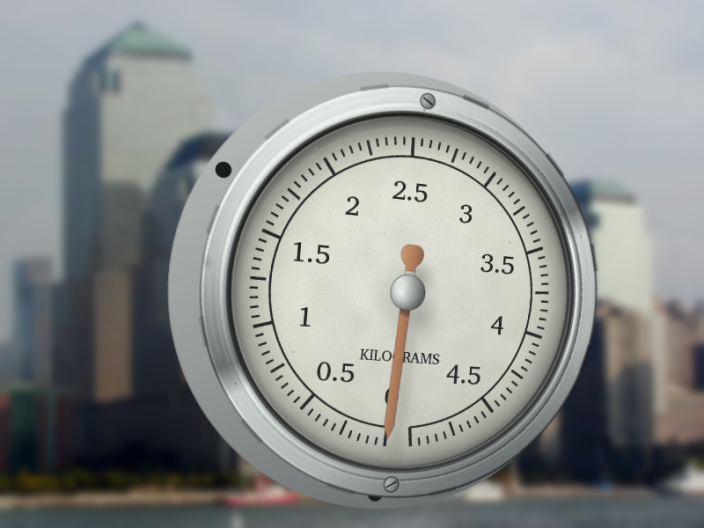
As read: **0** kg
